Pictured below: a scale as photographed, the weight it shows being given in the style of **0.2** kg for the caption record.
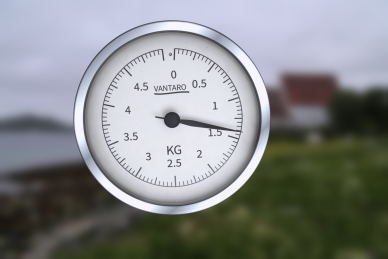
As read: **1.4** kg
